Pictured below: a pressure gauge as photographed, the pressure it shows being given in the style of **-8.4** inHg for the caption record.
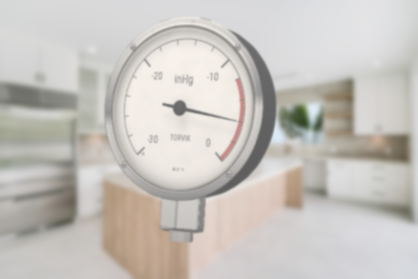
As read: **-4** inHg
